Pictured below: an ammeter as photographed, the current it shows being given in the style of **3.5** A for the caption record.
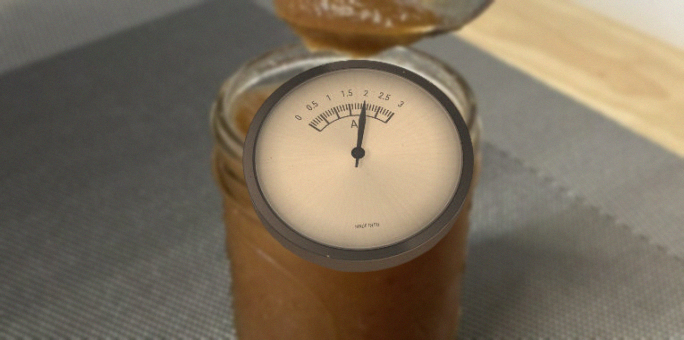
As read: **2** A
